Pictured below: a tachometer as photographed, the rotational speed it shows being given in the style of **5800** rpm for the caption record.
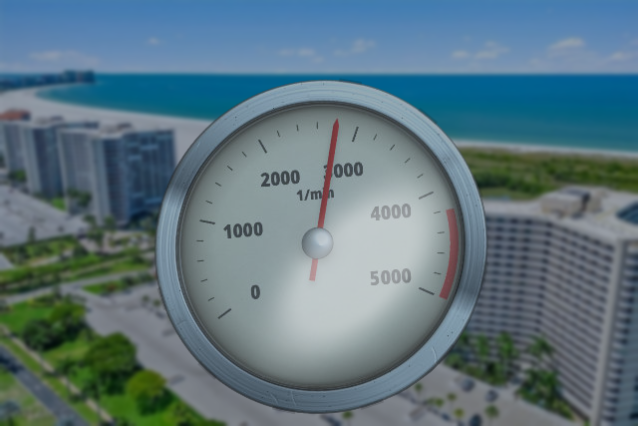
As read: **2800** rpm
